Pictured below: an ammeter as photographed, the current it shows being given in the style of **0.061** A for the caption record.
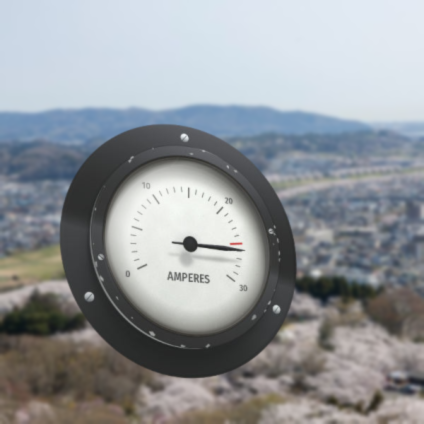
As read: **26** A
